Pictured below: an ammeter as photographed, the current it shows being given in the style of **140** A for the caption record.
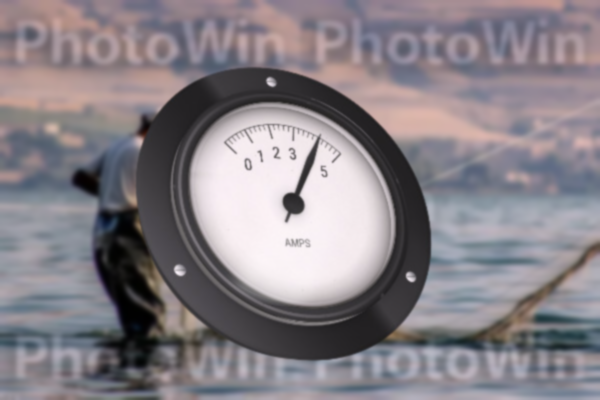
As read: **4** A
